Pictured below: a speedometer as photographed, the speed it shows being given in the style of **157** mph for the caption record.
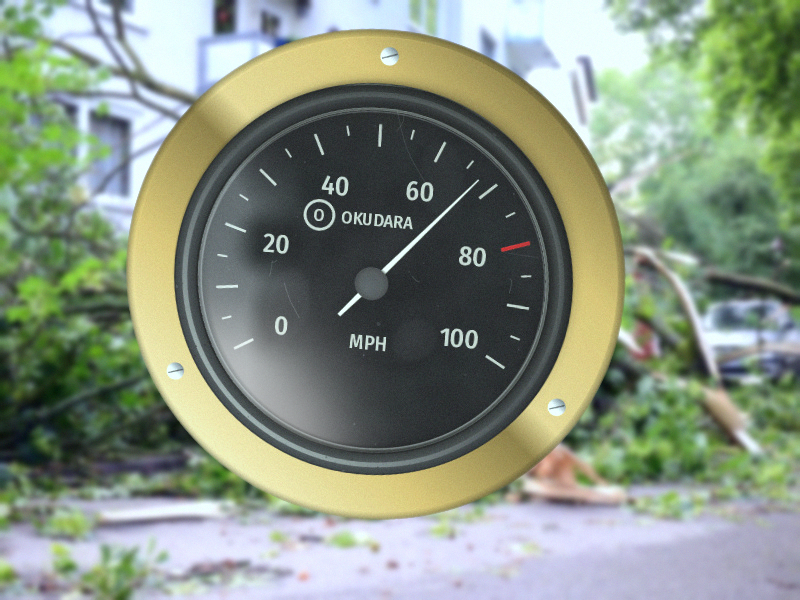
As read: **67.5** mph
